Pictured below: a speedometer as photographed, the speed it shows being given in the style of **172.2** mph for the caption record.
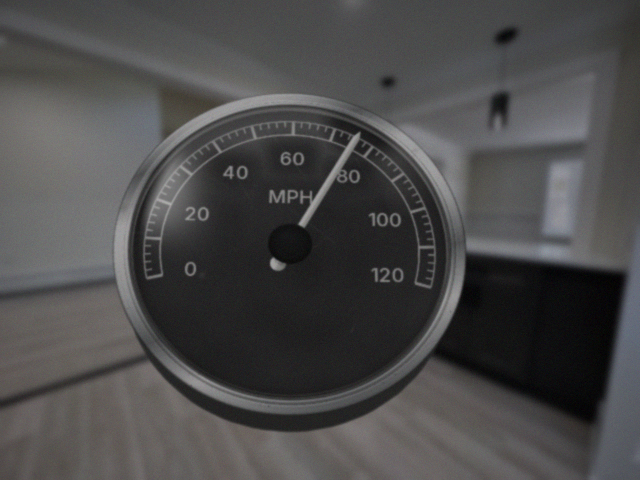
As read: **76** mph
